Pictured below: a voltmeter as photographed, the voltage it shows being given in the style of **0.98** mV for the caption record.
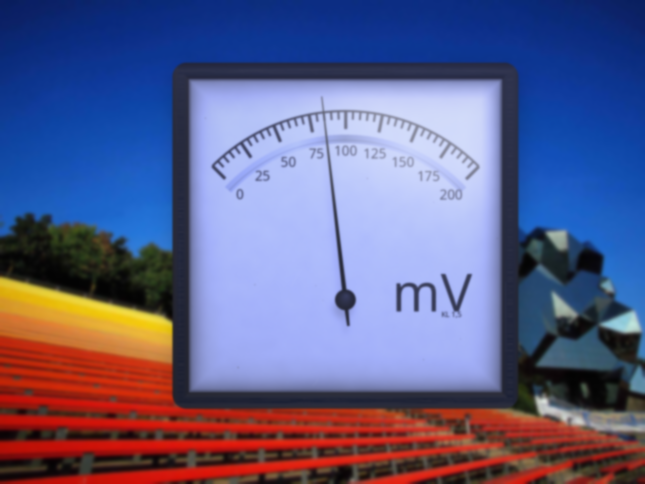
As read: **85** mV
